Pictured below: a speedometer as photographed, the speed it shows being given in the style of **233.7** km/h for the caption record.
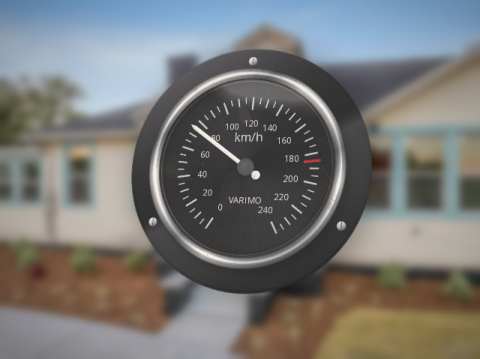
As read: **75** km/h
